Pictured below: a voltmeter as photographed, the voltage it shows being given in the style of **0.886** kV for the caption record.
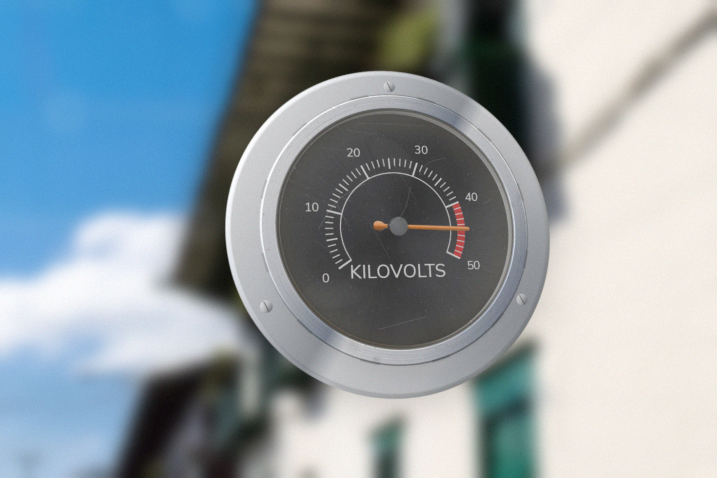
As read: **45** kV
